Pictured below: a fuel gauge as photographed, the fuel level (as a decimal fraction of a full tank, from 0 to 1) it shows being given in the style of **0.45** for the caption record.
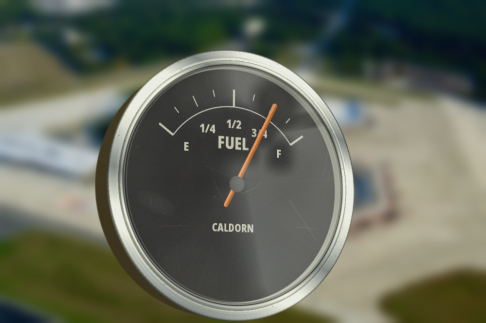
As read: **0.75**
